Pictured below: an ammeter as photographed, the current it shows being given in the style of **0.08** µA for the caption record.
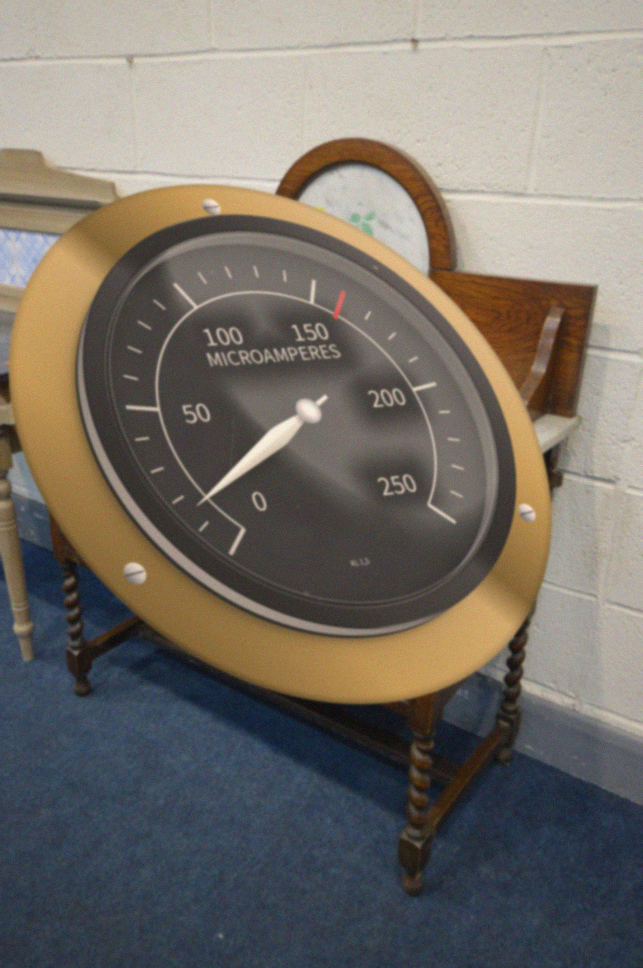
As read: **15** µA
